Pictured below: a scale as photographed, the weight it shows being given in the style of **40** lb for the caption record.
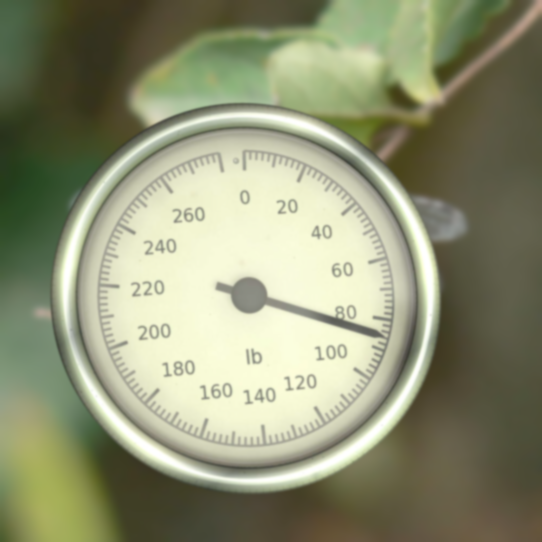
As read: **86** lb
